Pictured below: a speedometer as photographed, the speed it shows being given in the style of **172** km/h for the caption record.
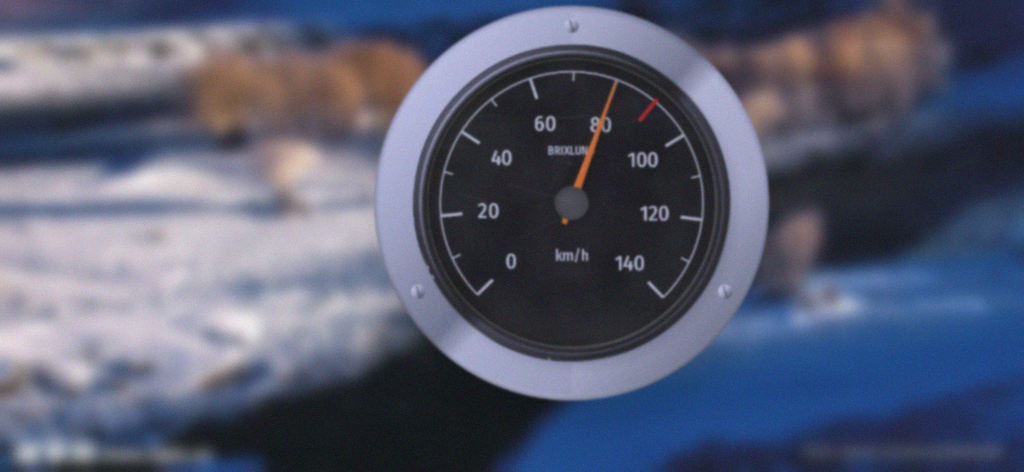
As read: **80** km/h
